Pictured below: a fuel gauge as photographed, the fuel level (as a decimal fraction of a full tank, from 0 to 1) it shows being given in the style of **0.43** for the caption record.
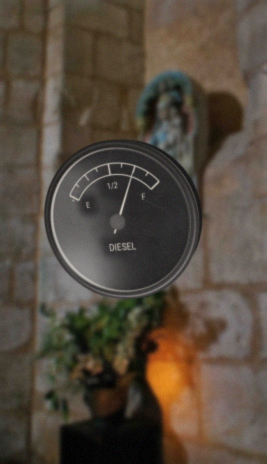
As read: **0.75**
